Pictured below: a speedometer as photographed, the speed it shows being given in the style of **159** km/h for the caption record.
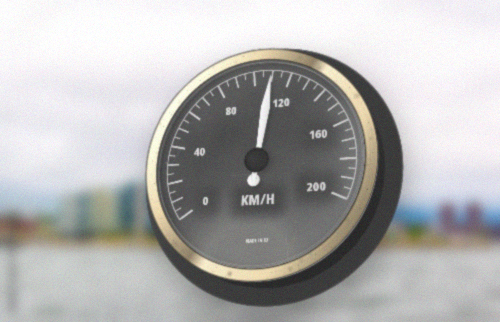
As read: **110** km/h
